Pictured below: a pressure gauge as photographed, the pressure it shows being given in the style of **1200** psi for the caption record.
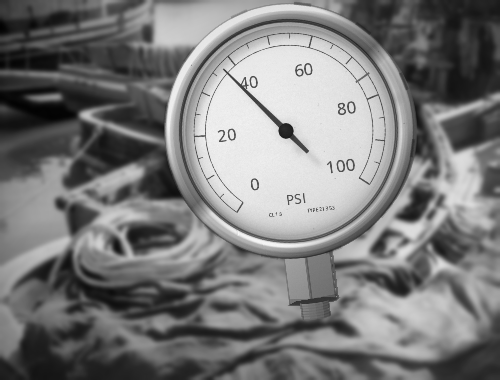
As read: **37.5** psi
